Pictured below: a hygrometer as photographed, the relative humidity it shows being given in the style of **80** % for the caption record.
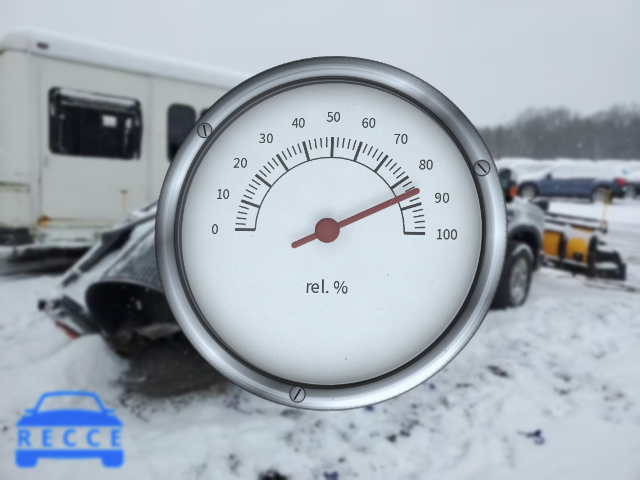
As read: **86** %
